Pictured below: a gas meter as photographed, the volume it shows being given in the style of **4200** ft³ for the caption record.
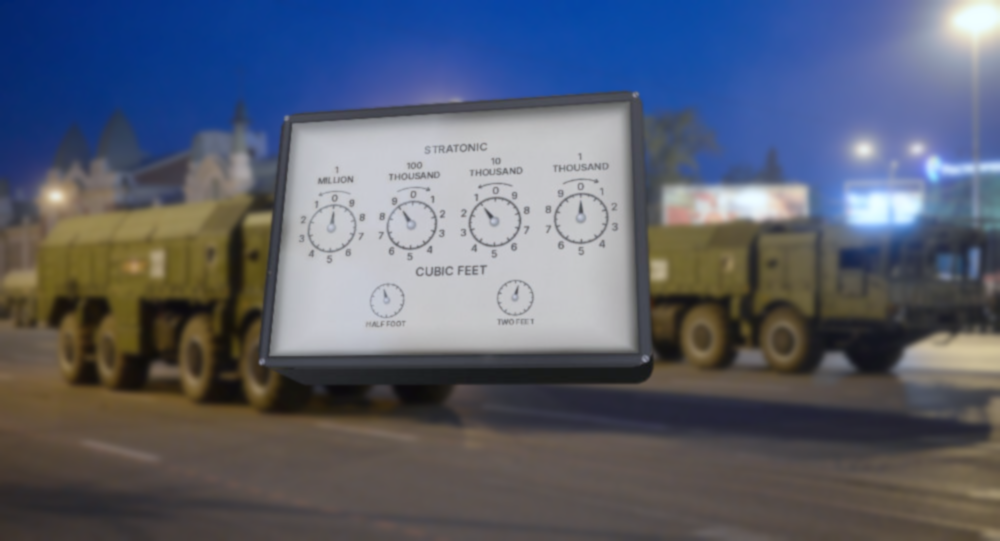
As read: **991000** ft³
